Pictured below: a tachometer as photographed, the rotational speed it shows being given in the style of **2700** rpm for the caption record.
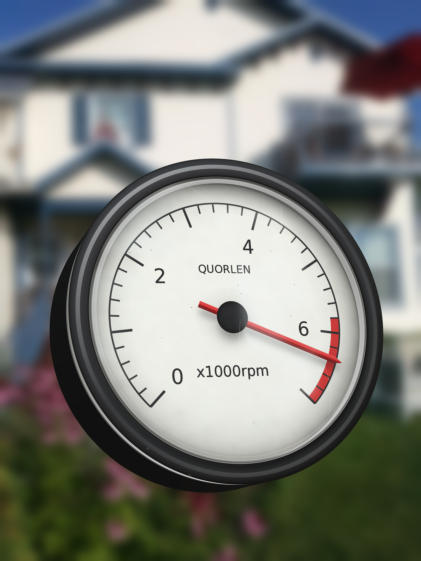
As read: **6400** rpm
